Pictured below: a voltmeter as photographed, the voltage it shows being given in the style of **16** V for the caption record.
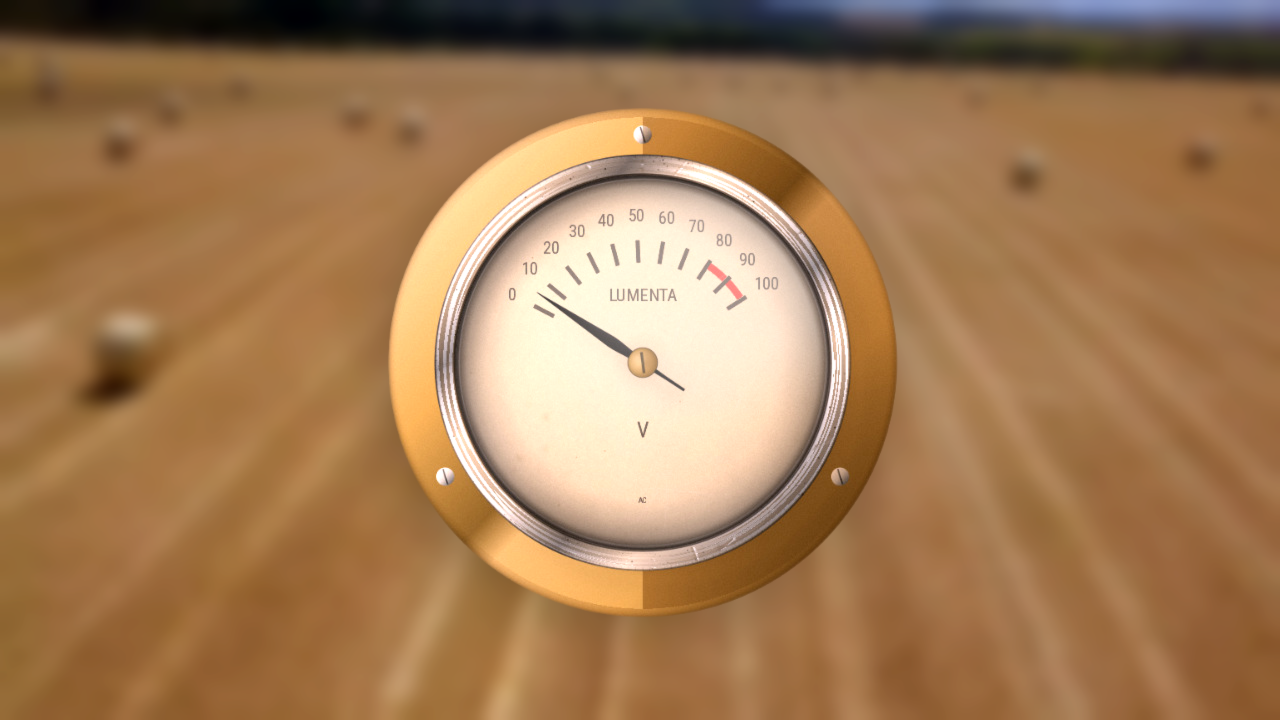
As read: **5** V
